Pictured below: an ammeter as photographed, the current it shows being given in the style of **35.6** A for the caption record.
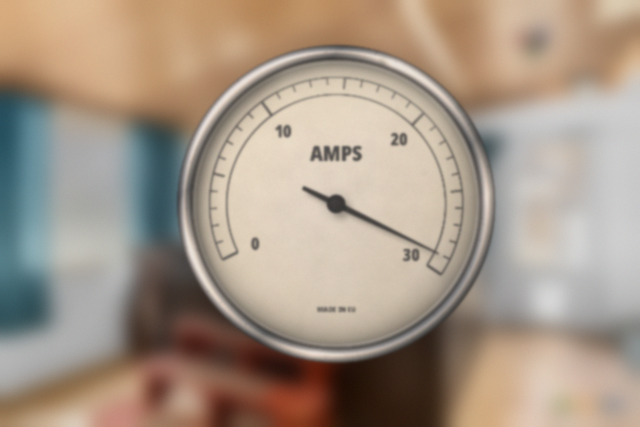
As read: **29** A
